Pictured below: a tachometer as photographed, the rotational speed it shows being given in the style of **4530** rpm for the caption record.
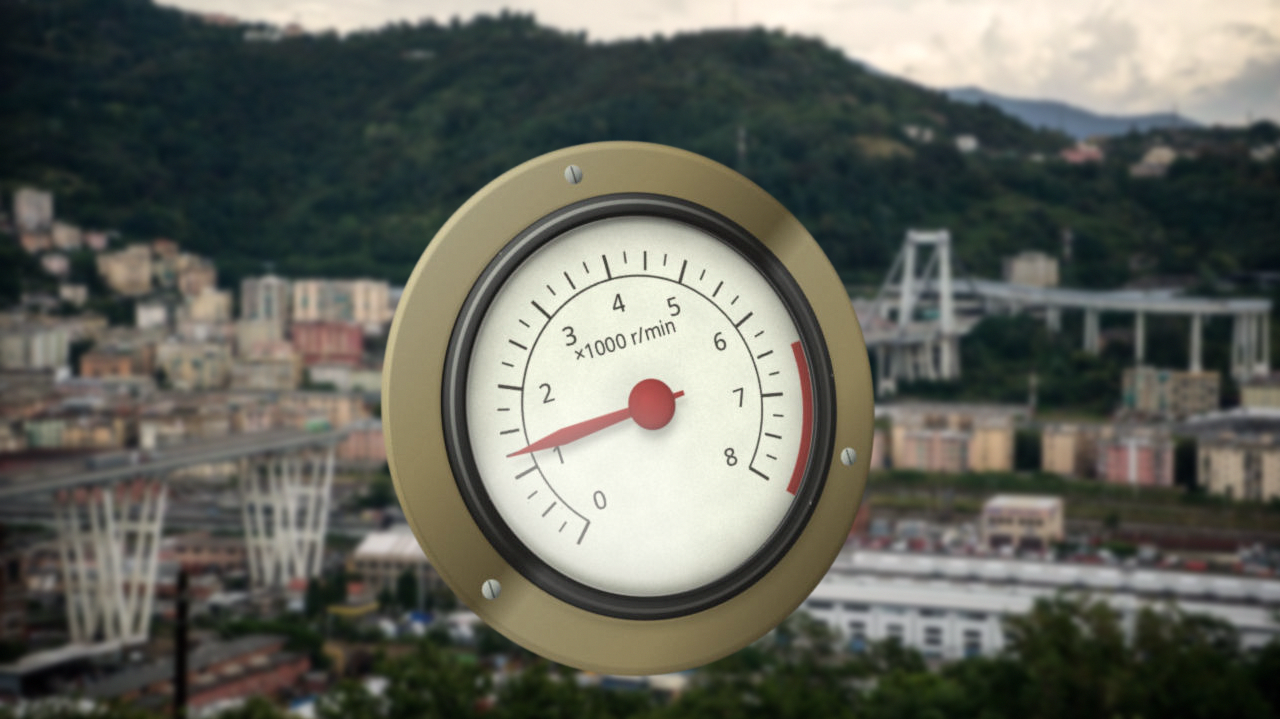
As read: **1250** rpm
